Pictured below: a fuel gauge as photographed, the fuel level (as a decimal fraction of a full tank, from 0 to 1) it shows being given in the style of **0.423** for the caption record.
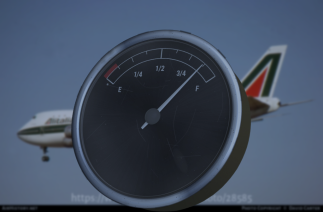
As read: **0.875**
